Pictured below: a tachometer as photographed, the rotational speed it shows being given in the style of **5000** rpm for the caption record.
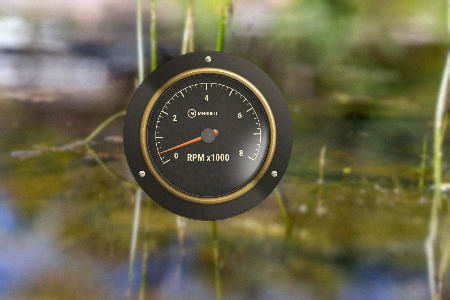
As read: **400** rpm
